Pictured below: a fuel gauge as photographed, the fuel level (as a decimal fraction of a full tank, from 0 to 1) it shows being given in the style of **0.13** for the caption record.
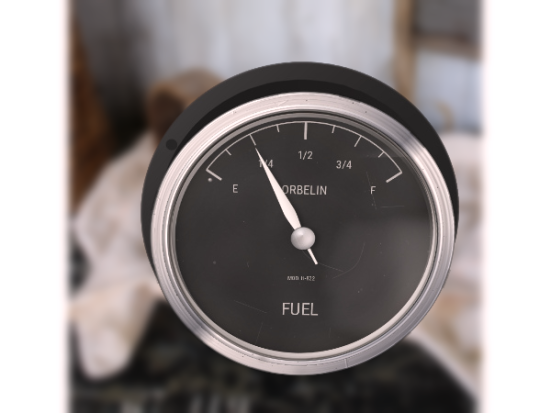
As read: **0.25**
